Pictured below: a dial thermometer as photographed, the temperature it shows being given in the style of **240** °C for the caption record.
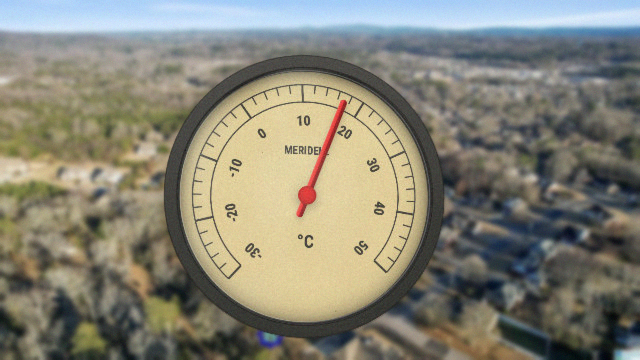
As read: **17** °C
